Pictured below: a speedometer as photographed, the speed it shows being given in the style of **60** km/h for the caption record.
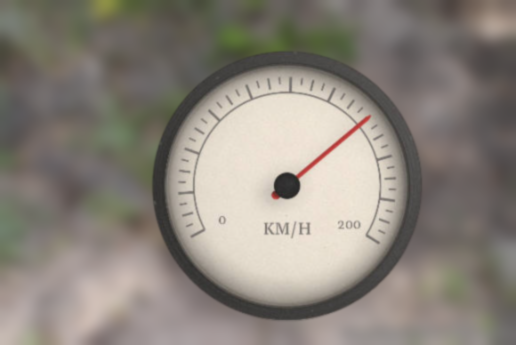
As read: **140** km/h
